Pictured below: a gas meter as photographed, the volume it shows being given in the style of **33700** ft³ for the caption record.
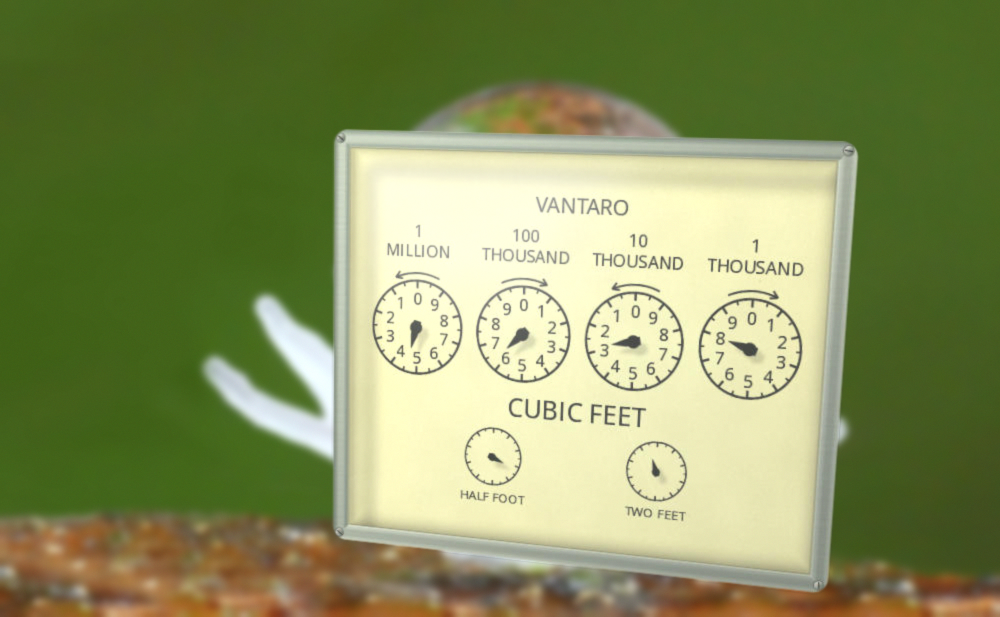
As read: **462800** ft³
